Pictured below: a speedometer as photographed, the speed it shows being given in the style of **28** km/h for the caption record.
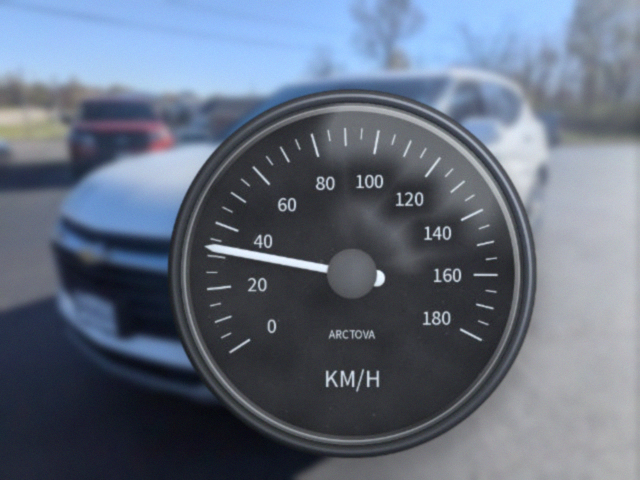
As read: **32.5** km/h
